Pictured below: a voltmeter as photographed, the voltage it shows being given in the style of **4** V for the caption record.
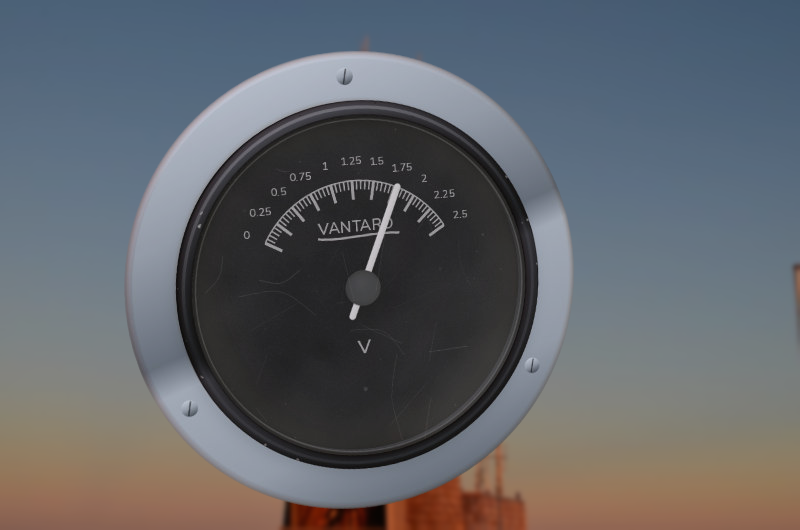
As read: **1.75** V
